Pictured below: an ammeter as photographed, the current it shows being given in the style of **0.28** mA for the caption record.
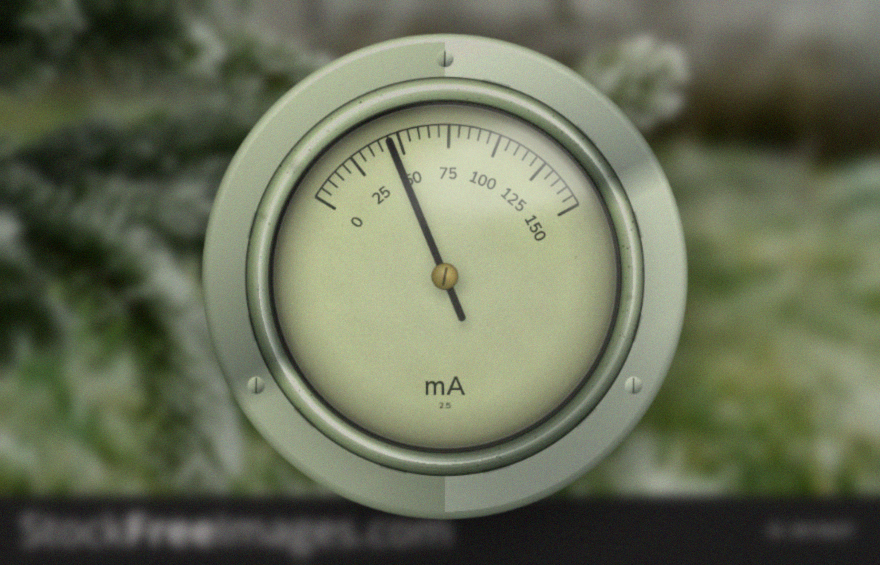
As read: **45** mA
